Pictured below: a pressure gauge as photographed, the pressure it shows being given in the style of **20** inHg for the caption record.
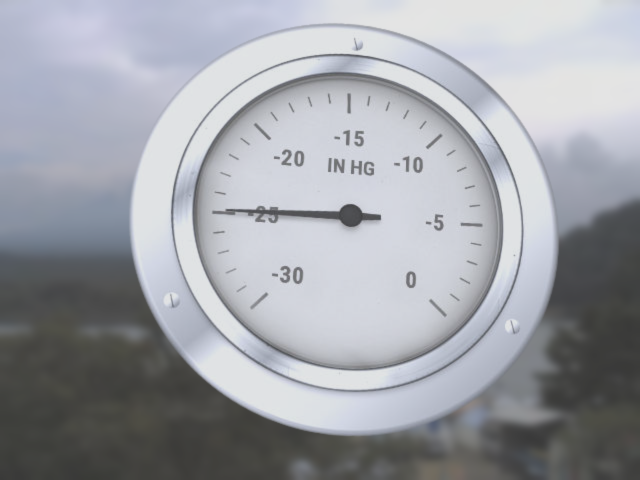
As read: **-25** inHg
